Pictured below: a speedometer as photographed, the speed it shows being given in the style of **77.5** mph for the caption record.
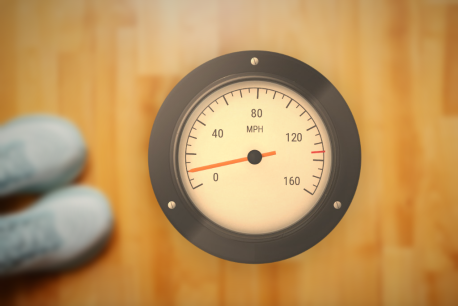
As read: **10** mph
